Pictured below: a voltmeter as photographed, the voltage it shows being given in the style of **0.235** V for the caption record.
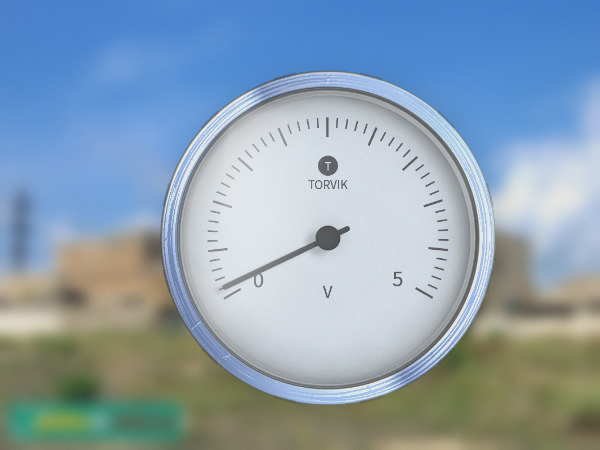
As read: **0.1** V
